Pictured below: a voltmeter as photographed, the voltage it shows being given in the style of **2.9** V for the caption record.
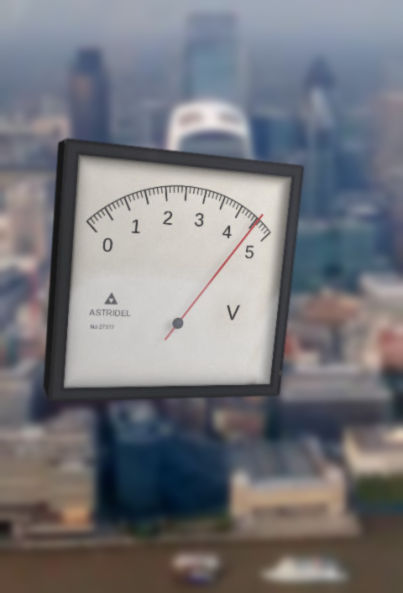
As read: **4.5** V
